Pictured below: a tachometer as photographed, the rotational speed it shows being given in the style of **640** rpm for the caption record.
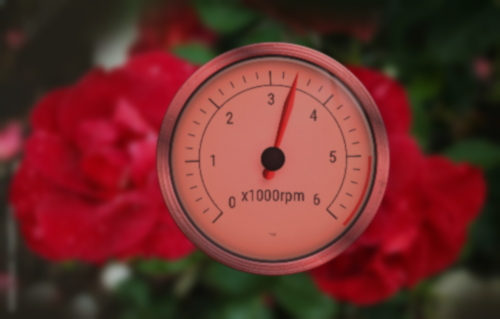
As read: **3400** rpm
